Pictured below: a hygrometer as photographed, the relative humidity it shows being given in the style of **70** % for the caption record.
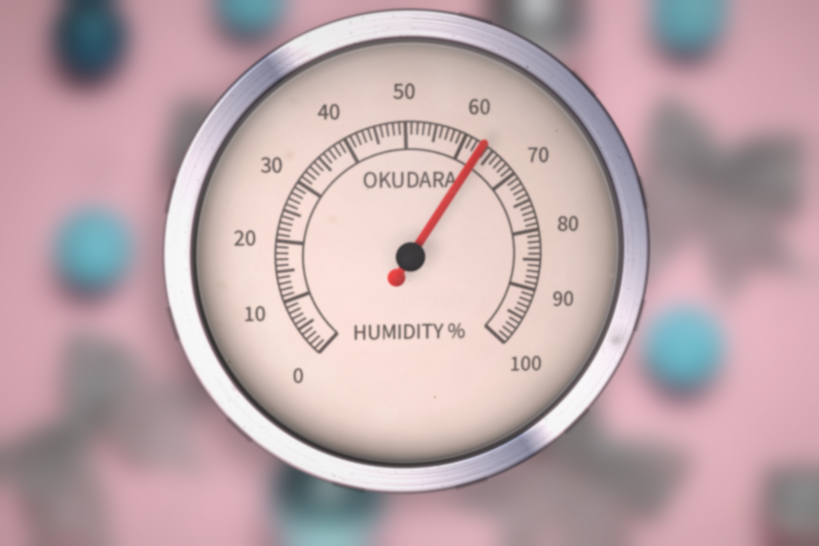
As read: **63** %
